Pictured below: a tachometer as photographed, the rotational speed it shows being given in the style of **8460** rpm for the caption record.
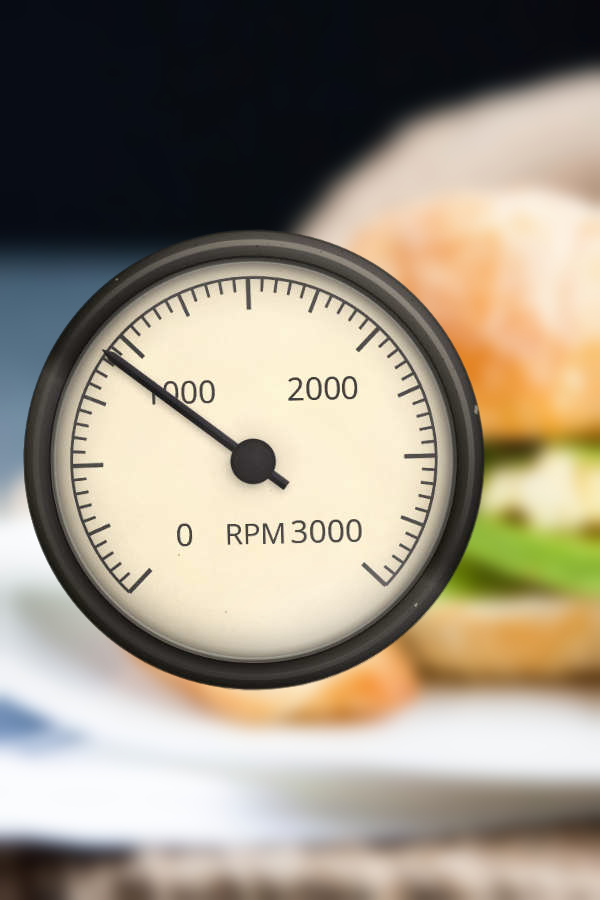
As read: **925** rpm
